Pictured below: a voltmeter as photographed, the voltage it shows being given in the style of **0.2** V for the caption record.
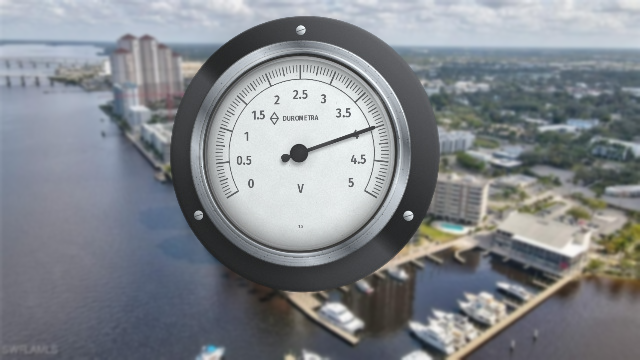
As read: **4** V
